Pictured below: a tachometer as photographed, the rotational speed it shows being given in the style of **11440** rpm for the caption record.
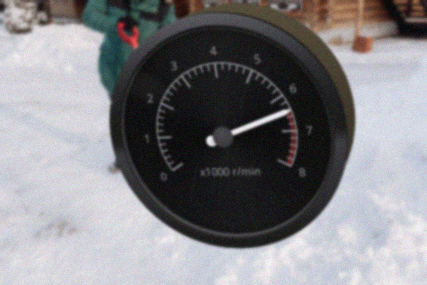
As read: **6400** rpm
